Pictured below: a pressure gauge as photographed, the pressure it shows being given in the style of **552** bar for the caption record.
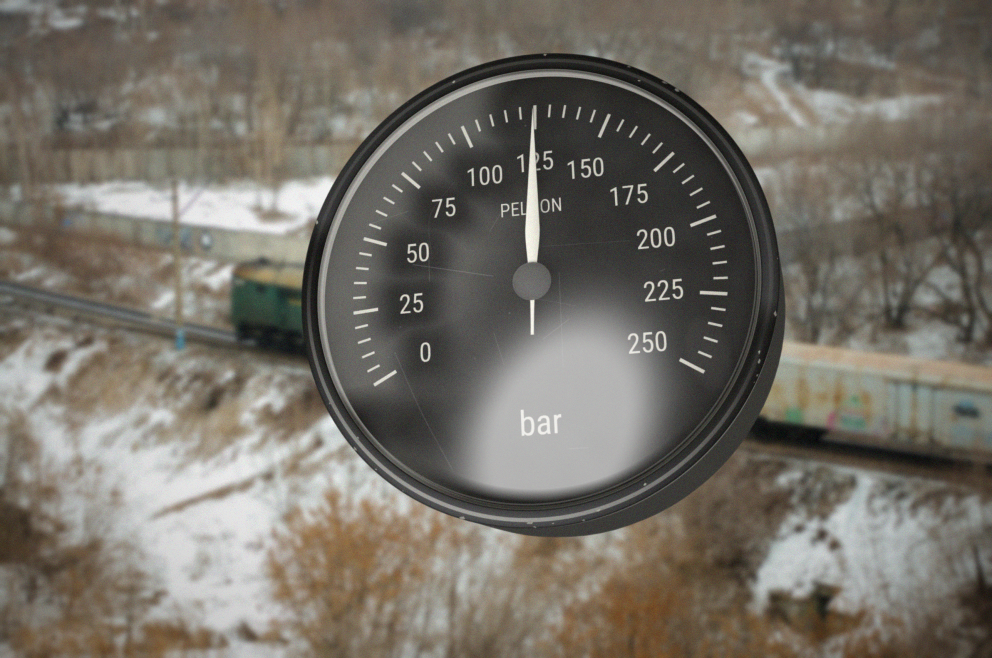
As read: **125** bar
